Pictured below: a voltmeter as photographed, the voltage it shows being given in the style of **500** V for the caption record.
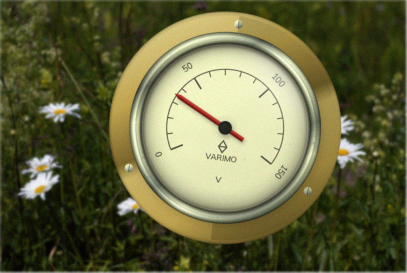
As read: **35** V
